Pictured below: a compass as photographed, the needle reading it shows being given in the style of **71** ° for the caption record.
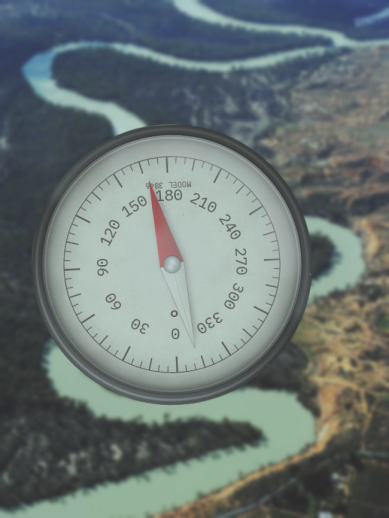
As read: **167.5** °
